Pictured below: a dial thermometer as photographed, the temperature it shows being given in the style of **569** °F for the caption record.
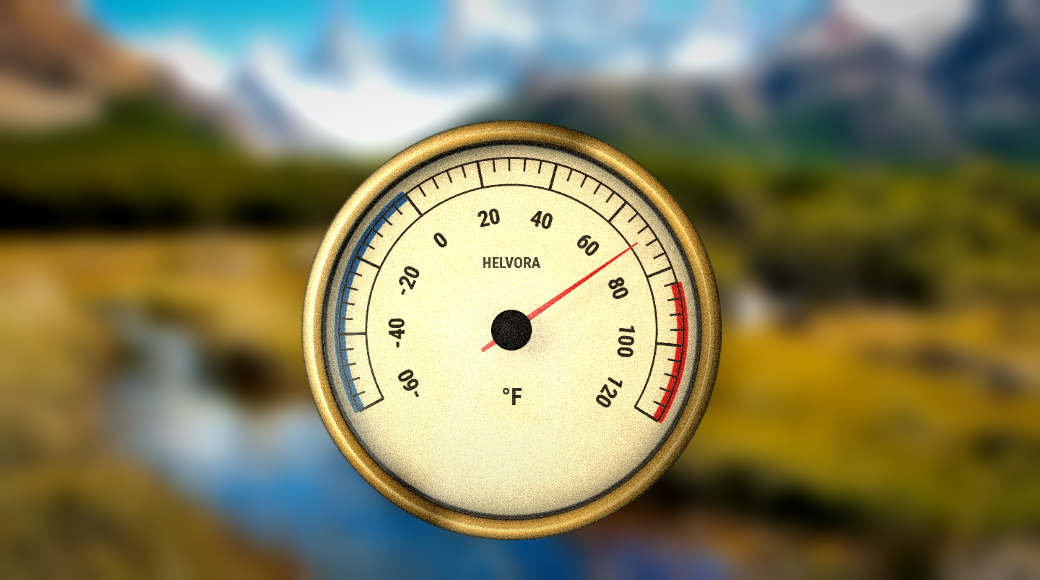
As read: **70** °F
